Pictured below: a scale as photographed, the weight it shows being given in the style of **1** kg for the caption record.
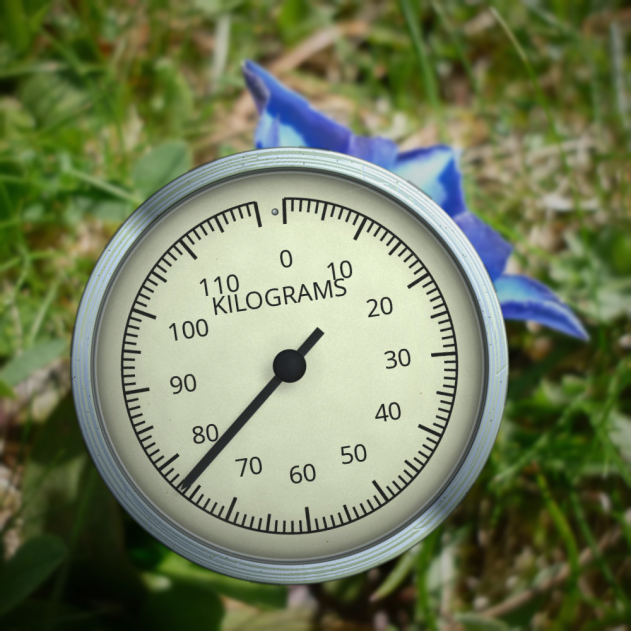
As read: **76.5** kg
